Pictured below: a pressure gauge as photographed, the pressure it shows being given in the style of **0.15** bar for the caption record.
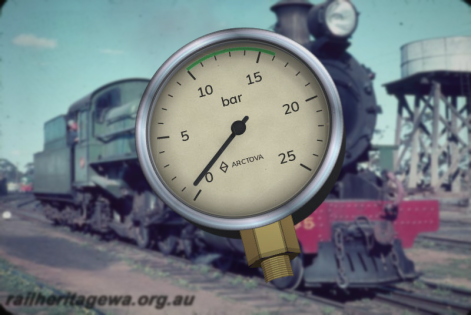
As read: **0.5** bar
